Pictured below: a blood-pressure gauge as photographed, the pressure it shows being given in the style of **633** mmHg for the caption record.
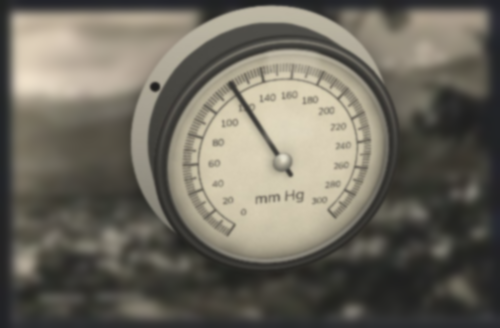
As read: **120** mmHg
